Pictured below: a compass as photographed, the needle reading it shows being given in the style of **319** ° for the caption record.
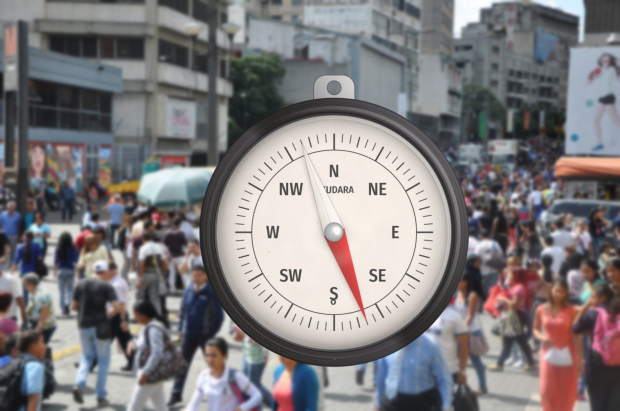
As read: **160** °
